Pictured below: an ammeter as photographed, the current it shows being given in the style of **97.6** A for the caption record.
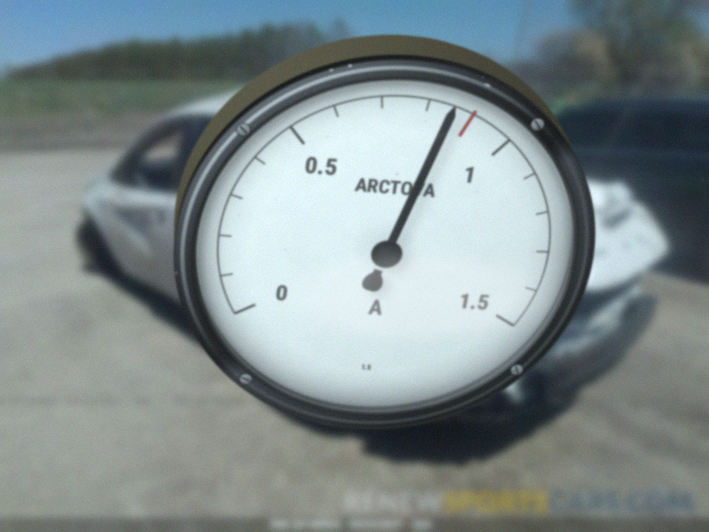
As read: **0.85** A
